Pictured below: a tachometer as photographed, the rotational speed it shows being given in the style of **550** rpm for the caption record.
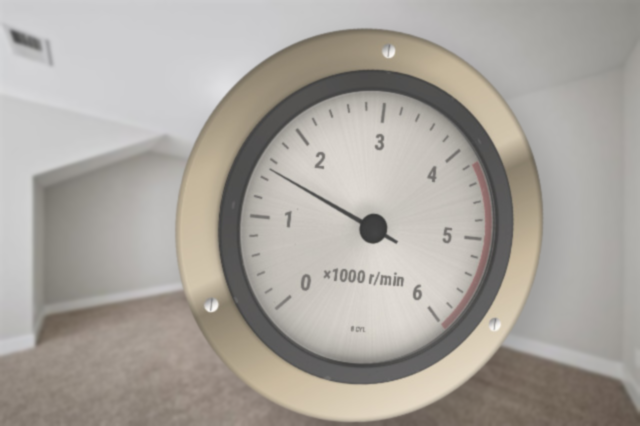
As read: **1500** rpm
